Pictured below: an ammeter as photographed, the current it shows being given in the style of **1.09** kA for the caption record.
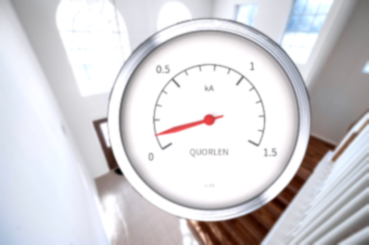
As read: **0.1** kA
